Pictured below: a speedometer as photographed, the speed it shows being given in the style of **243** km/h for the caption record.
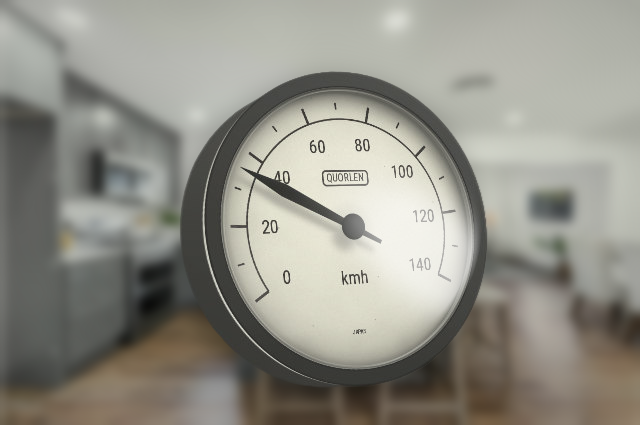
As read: **35** km/h
